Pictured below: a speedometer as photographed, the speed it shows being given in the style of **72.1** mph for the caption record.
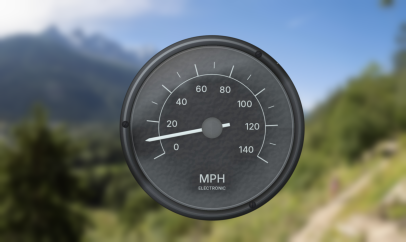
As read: **10** mph
